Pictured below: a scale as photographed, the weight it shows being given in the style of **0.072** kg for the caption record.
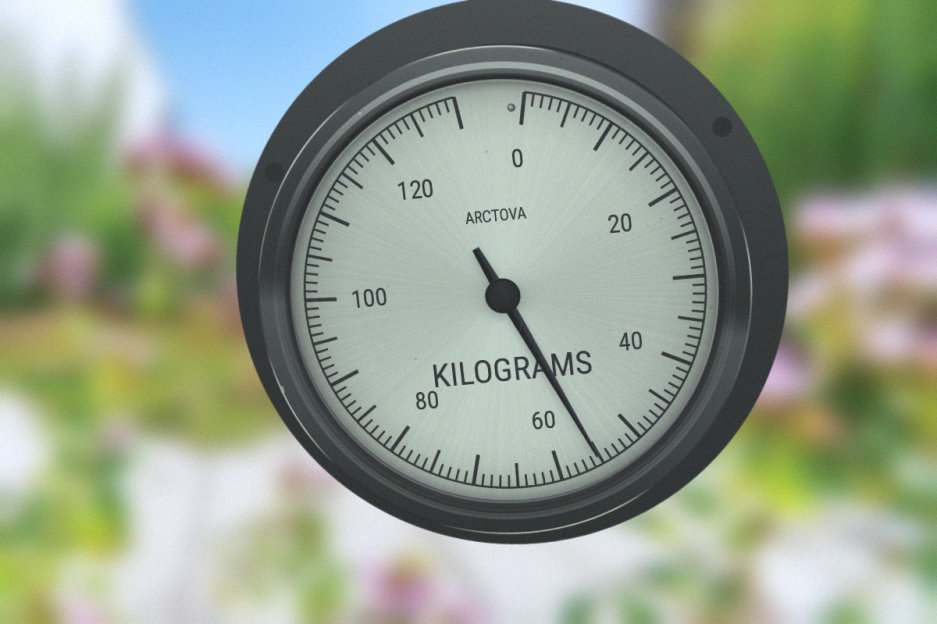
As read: **55** kg
